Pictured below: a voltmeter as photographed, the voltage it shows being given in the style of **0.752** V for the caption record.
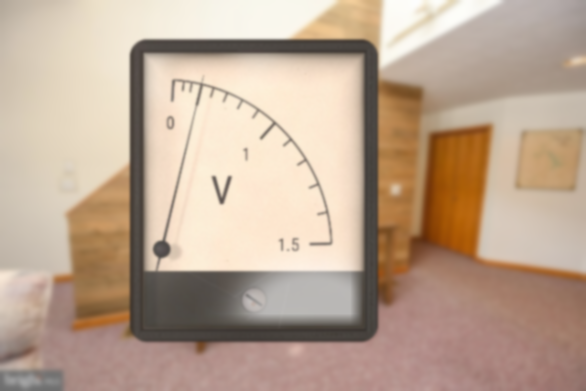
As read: **0.5** V
